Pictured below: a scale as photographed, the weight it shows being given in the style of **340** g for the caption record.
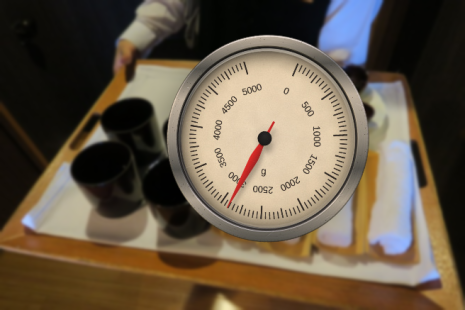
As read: **2900** g
